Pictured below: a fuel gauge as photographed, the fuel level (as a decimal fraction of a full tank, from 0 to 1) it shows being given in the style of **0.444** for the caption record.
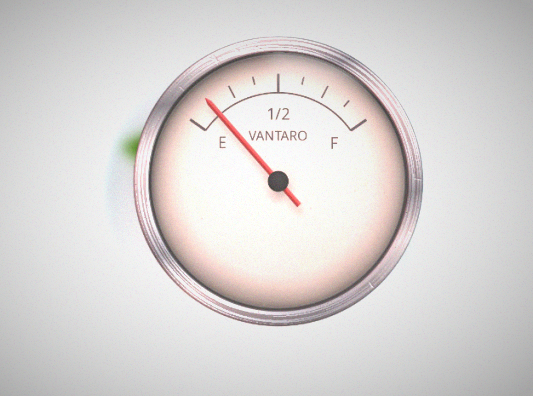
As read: **0.125**
